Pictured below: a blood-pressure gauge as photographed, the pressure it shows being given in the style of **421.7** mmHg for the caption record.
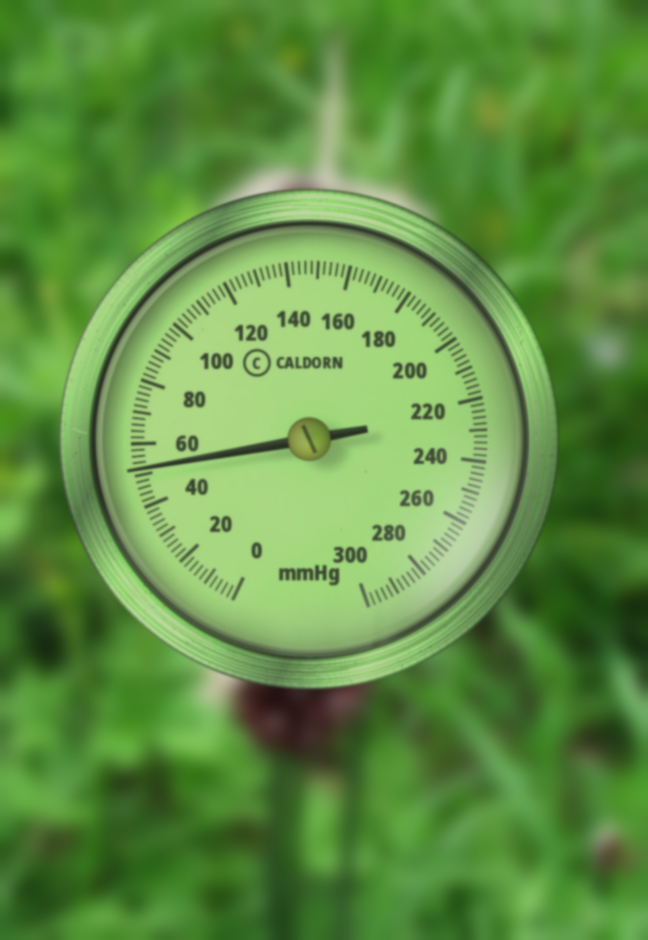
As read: **52** mmHg
